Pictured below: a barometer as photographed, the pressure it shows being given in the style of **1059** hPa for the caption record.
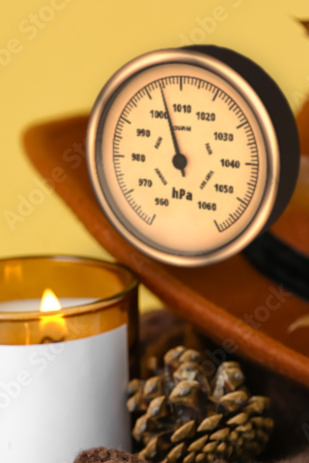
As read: **1005** hPa
